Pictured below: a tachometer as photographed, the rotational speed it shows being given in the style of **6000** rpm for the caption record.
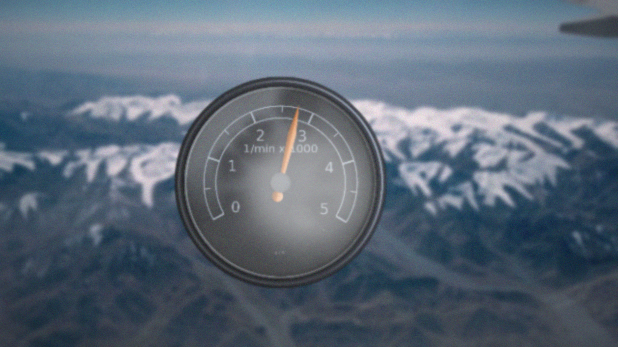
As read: **2750** rpm
